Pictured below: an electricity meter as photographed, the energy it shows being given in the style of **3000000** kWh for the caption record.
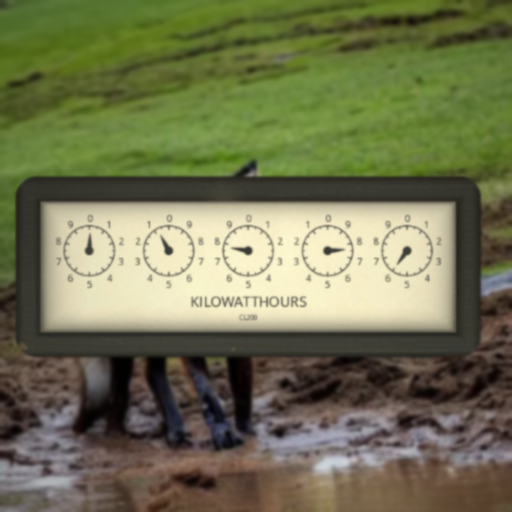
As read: **776** kWh
